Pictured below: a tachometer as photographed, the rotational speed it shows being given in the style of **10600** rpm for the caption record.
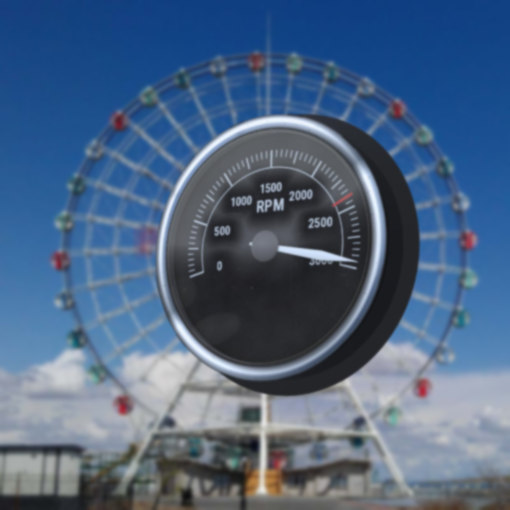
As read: **2950** rpm
